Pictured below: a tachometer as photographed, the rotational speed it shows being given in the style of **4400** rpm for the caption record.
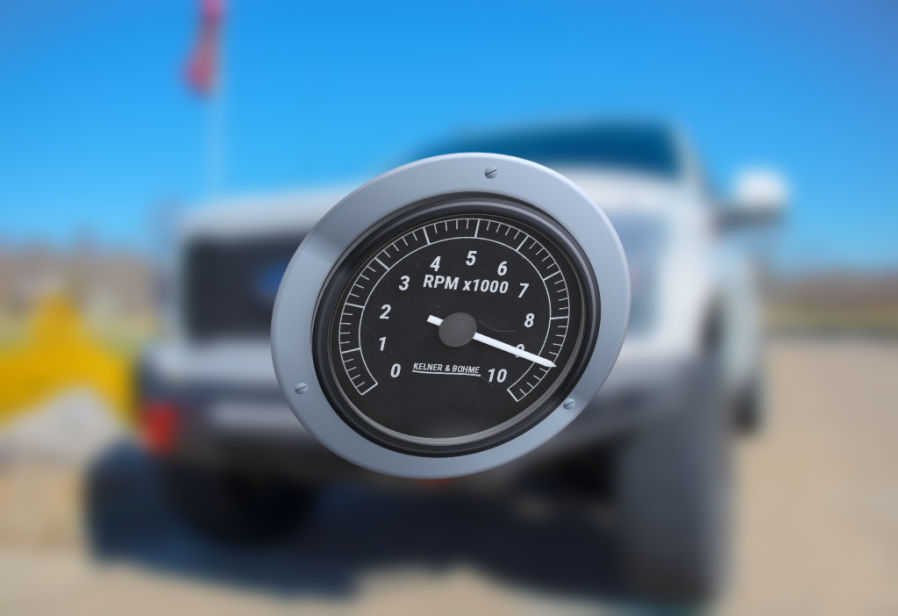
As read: **9000** rpm
